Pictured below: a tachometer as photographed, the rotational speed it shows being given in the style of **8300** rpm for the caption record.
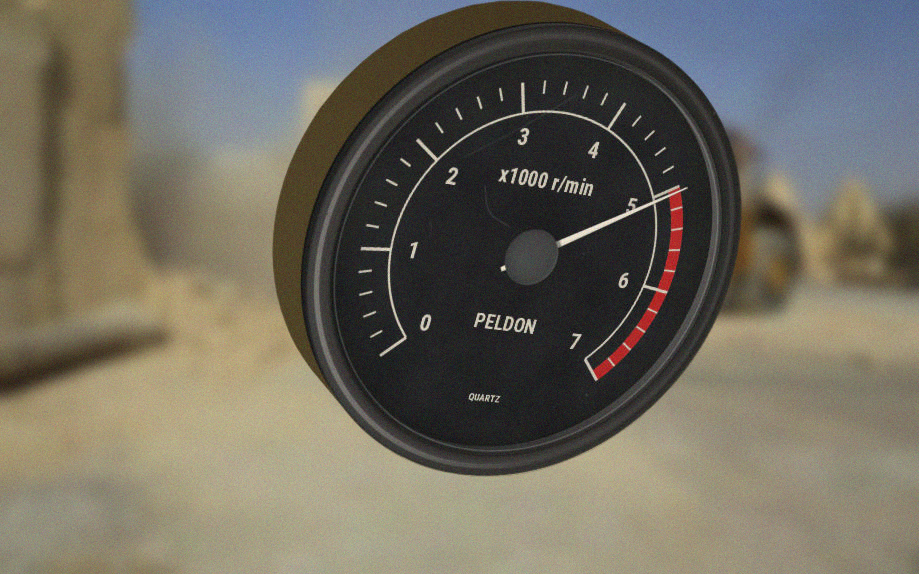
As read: **5000** rpm
